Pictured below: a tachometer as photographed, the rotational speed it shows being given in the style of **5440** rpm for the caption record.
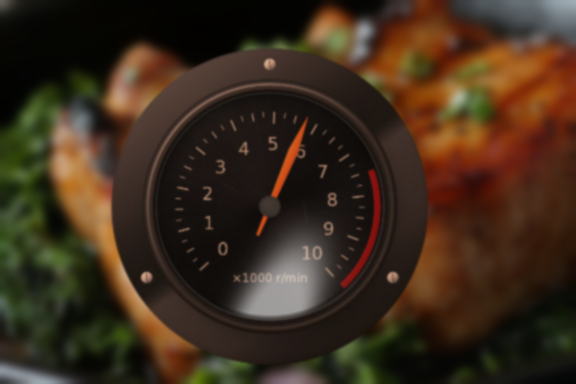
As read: **5750** rpm
